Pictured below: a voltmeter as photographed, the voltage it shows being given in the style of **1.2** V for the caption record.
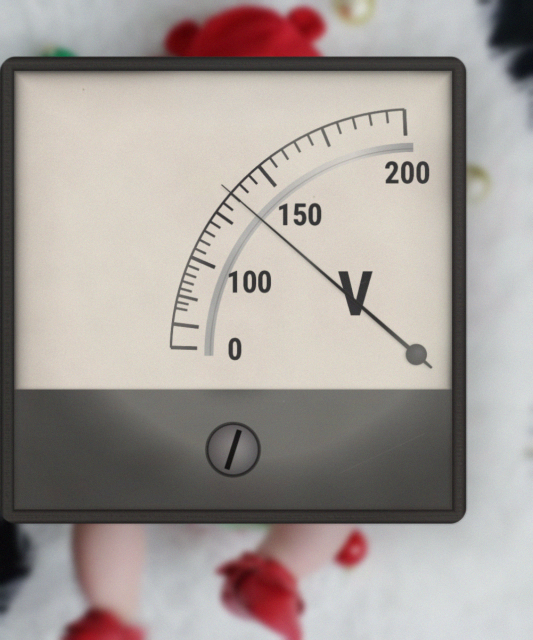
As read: **135** V
